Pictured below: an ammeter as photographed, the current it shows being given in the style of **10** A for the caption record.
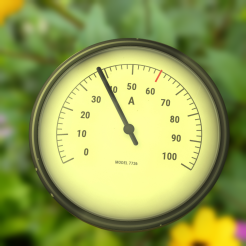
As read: **38** A
